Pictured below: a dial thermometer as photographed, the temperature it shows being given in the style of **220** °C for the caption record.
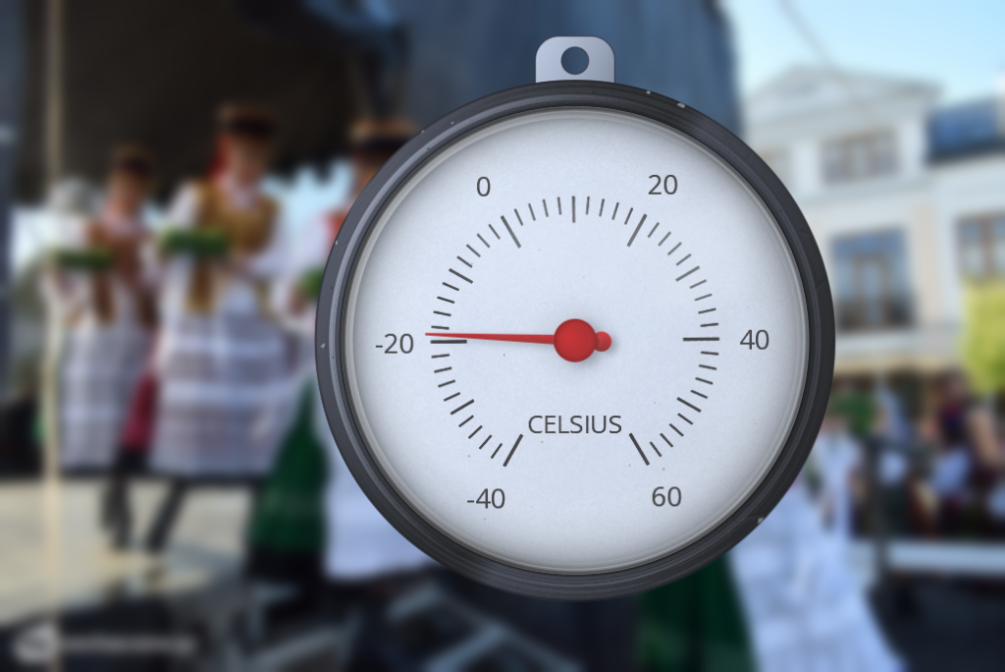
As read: **-19** °C
